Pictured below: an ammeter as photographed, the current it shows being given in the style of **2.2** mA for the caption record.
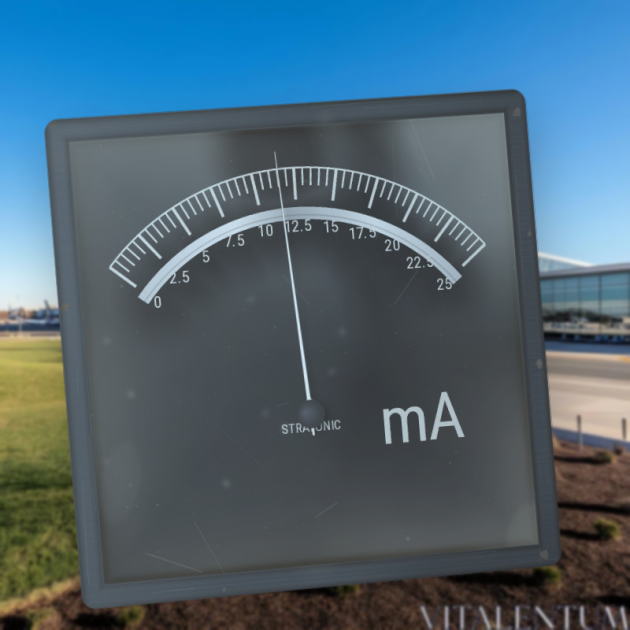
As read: **11.5** mA
